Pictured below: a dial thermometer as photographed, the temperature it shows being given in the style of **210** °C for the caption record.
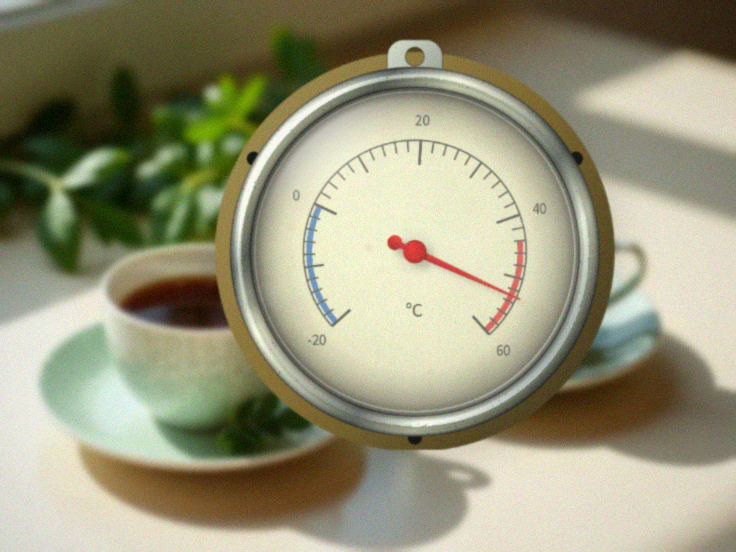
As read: **53** °C
